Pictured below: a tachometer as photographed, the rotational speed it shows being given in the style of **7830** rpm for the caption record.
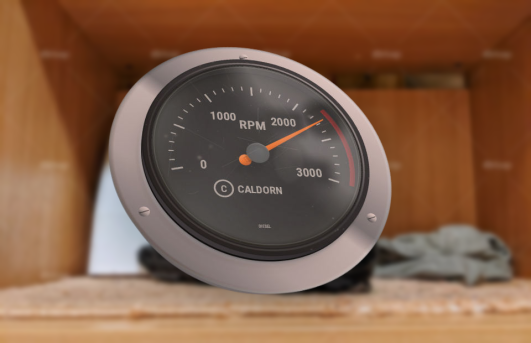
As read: **2300** rpm
